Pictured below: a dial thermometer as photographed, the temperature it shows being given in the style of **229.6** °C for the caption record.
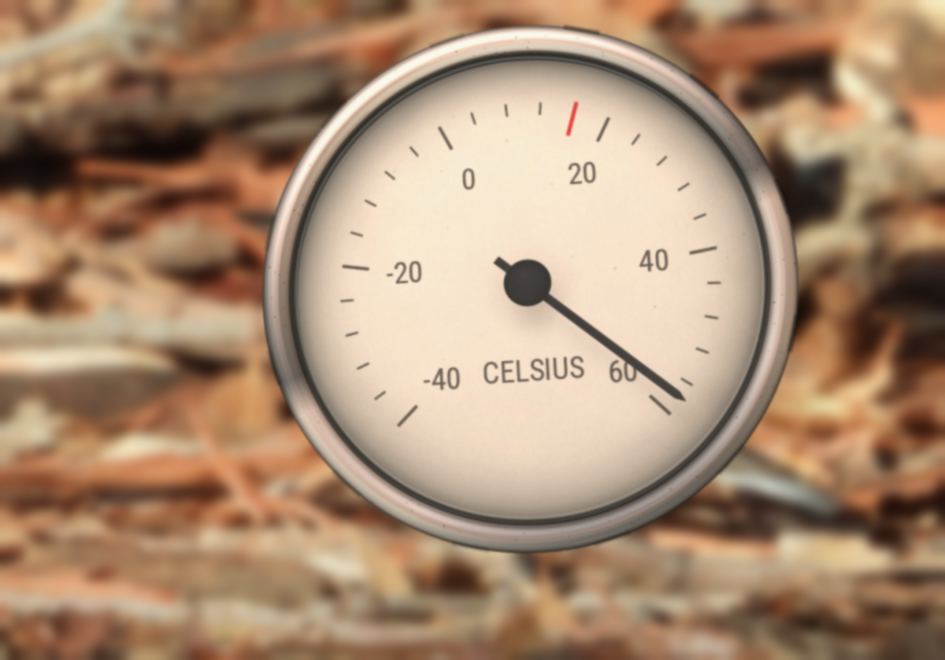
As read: **58** °C
